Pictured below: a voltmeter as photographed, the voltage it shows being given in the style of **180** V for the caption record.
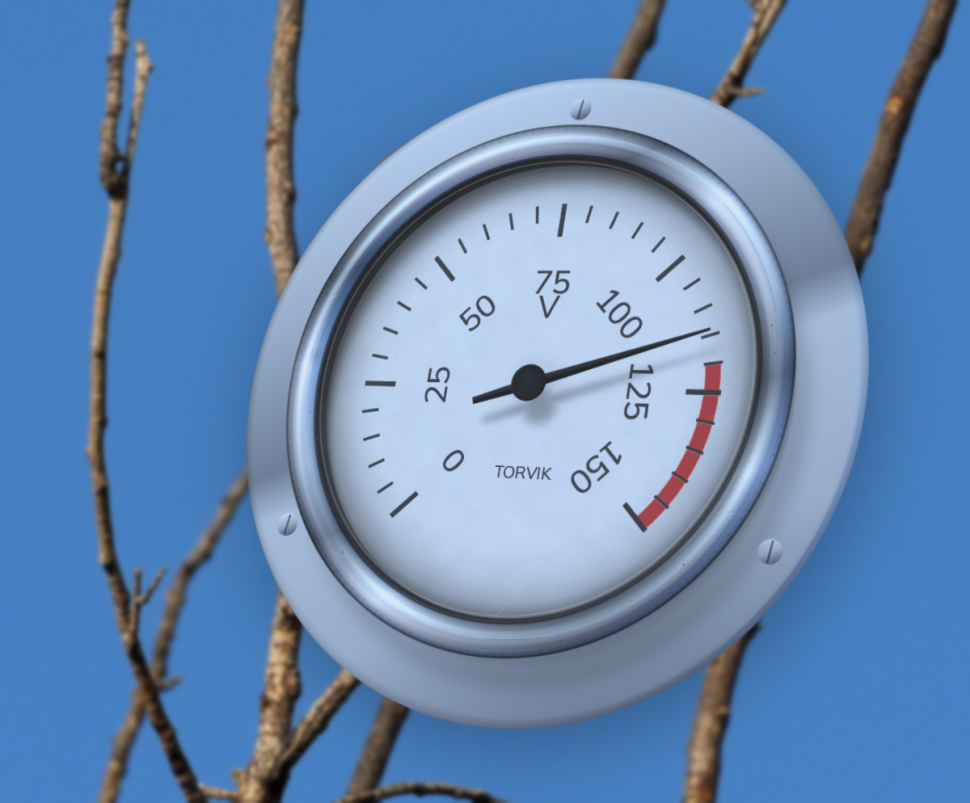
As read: **115** V
